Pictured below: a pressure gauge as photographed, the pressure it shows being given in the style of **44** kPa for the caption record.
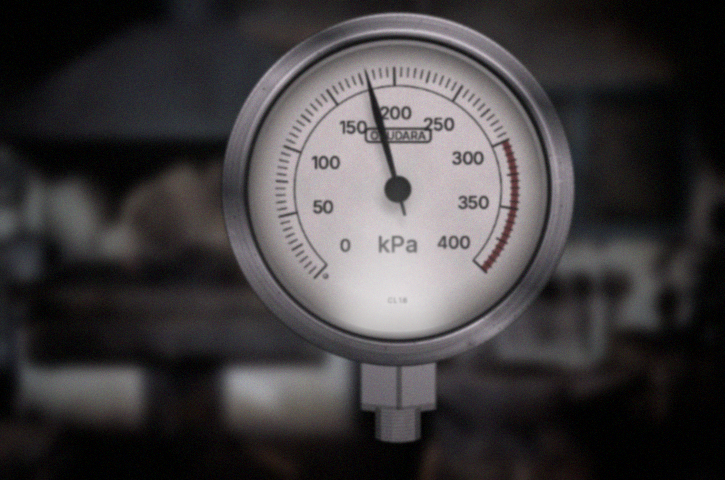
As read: **180** kPa
